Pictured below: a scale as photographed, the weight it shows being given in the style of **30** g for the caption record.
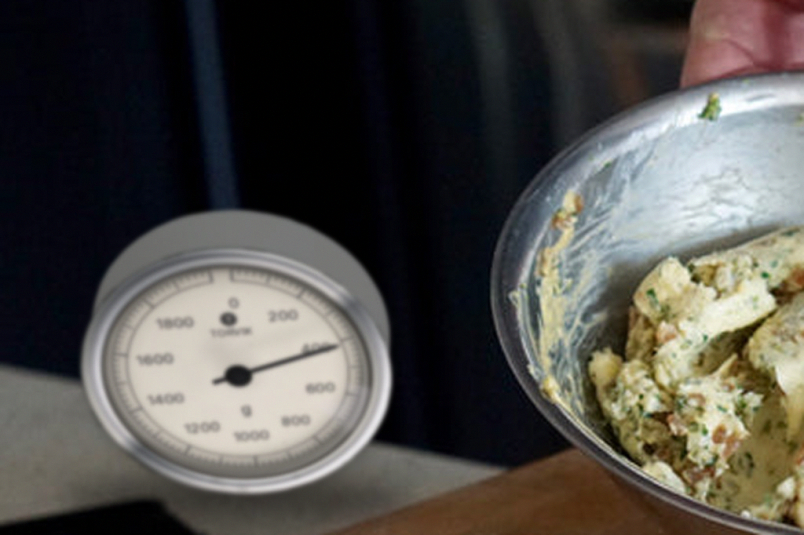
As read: **400** g
